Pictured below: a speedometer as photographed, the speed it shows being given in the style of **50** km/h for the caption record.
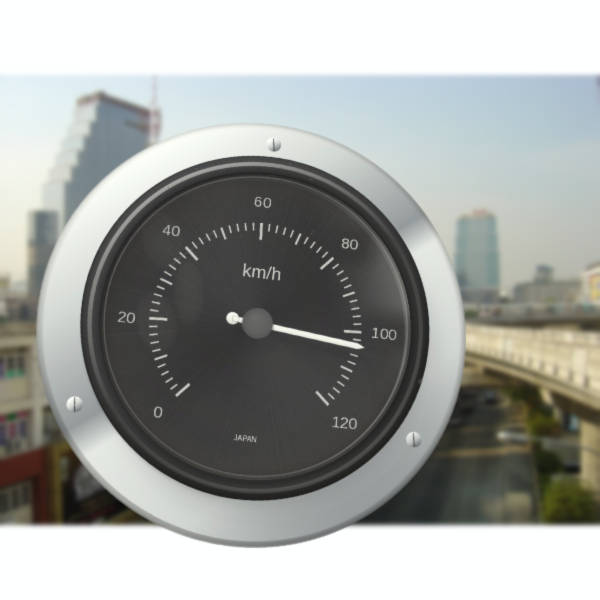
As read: **104** km/h
